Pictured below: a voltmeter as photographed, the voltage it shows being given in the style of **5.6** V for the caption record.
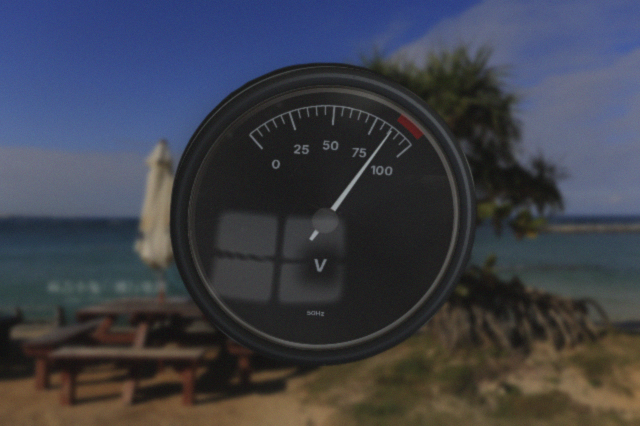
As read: **85** V
